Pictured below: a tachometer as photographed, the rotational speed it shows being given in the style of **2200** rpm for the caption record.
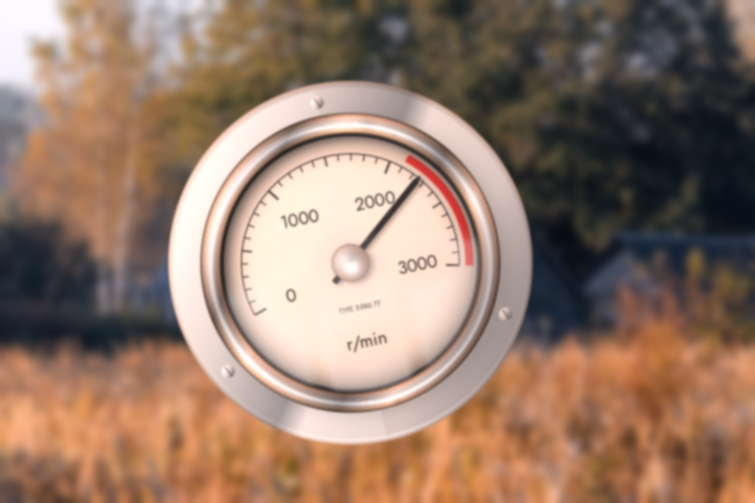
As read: **2250** rpm
